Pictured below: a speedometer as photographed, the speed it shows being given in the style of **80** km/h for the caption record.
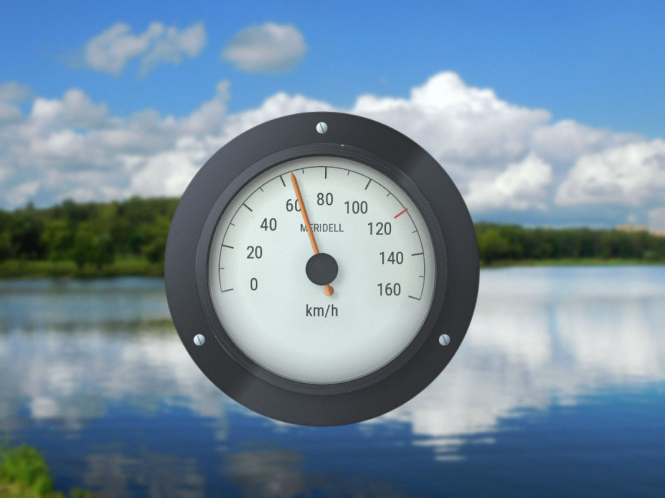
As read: **65** km/h
